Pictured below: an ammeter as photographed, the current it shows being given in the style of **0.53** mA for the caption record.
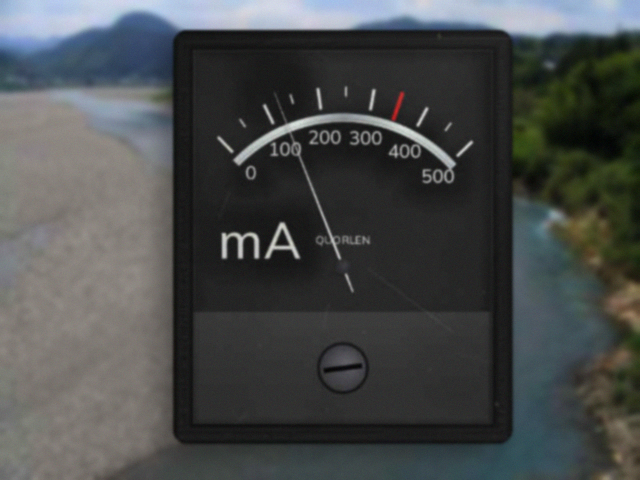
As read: **125** mA
